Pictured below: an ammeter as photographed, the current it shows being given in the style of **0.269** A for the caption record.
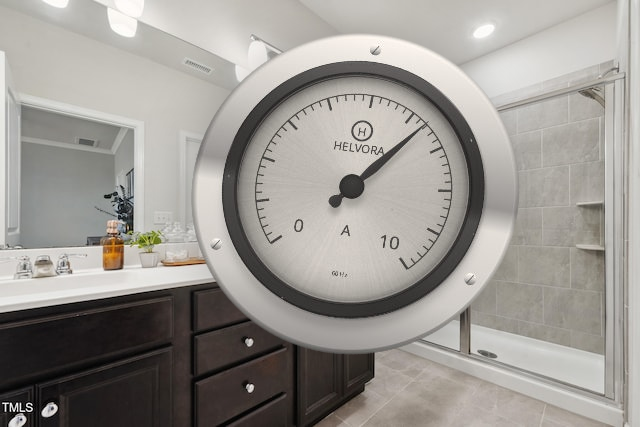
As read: **6.4** A
